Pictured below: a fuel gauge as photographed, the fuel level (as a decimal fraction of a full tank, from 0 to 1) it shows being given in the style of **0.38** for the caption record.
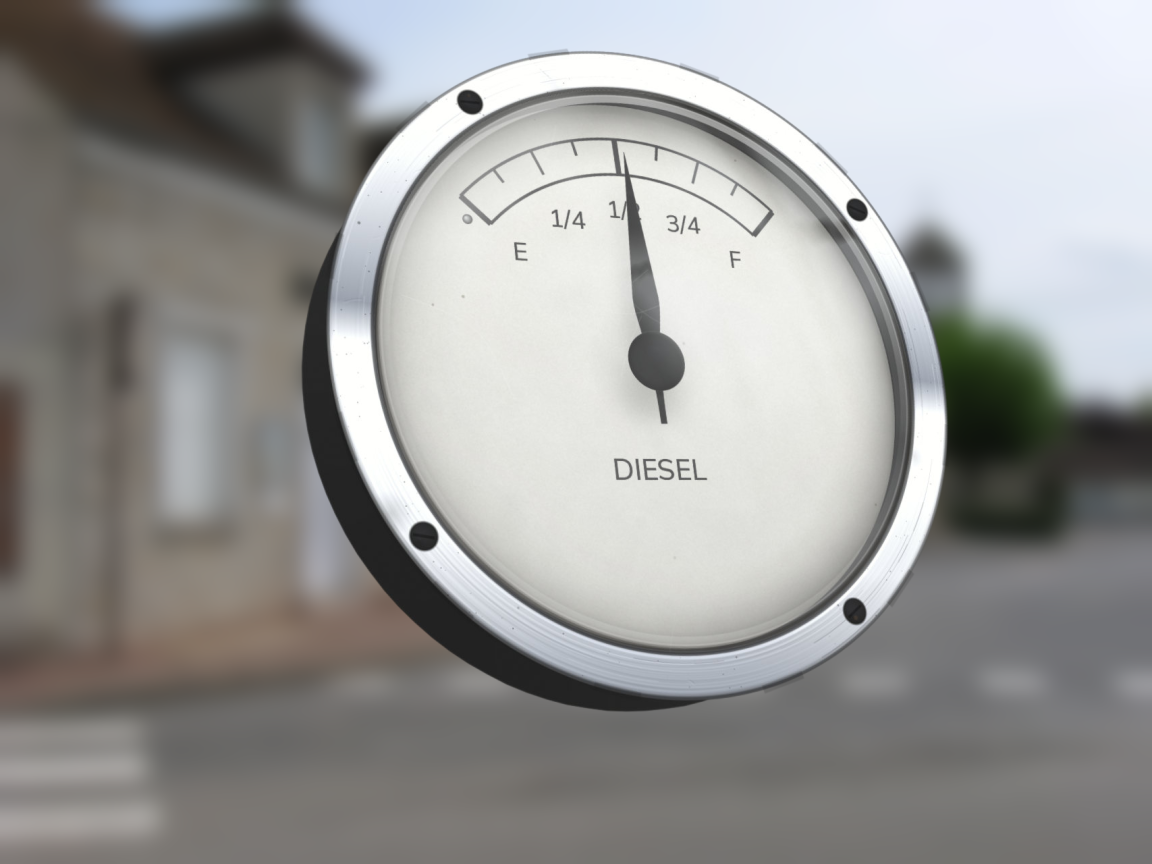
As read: **0.5**
